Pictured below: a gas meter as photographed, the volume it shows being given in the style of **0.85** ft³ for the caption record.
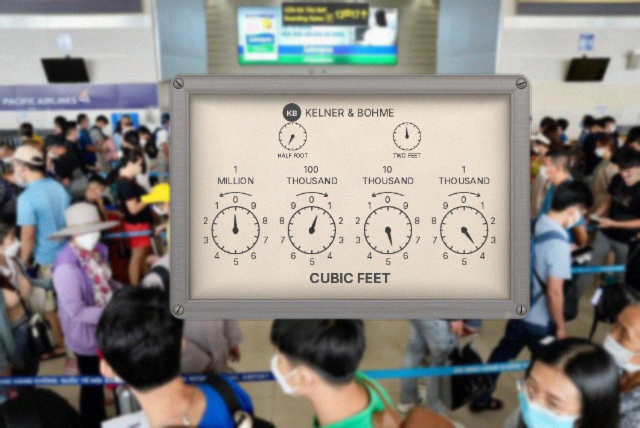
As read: **5400** ft³
